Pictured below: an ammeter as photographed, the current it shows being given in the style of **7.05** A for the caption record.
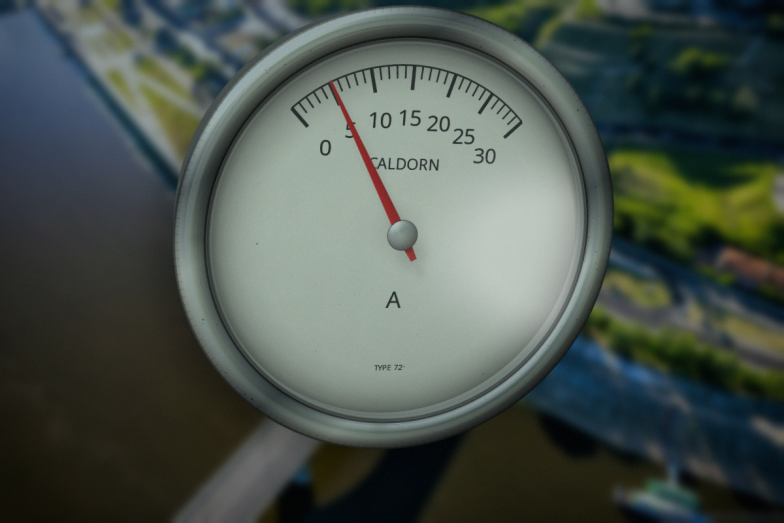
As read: **5** A
